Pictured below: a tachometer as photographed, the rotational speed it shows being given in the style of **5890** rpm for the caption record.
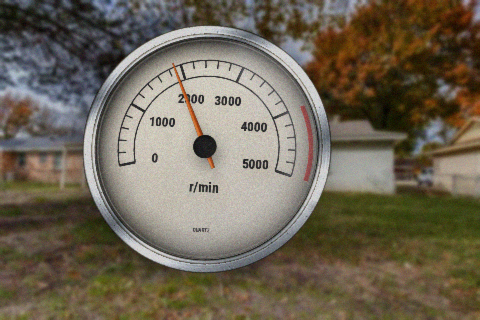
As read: **1900** rpm
